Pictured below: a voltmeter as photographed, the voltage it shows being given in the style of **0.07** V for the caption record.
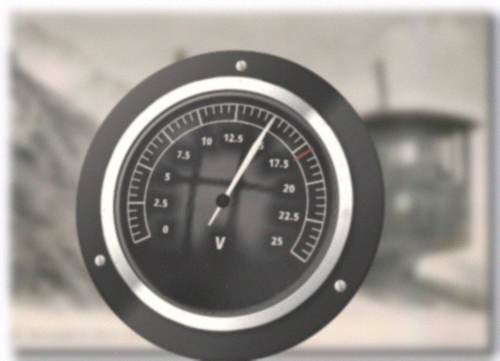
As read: **15** V
